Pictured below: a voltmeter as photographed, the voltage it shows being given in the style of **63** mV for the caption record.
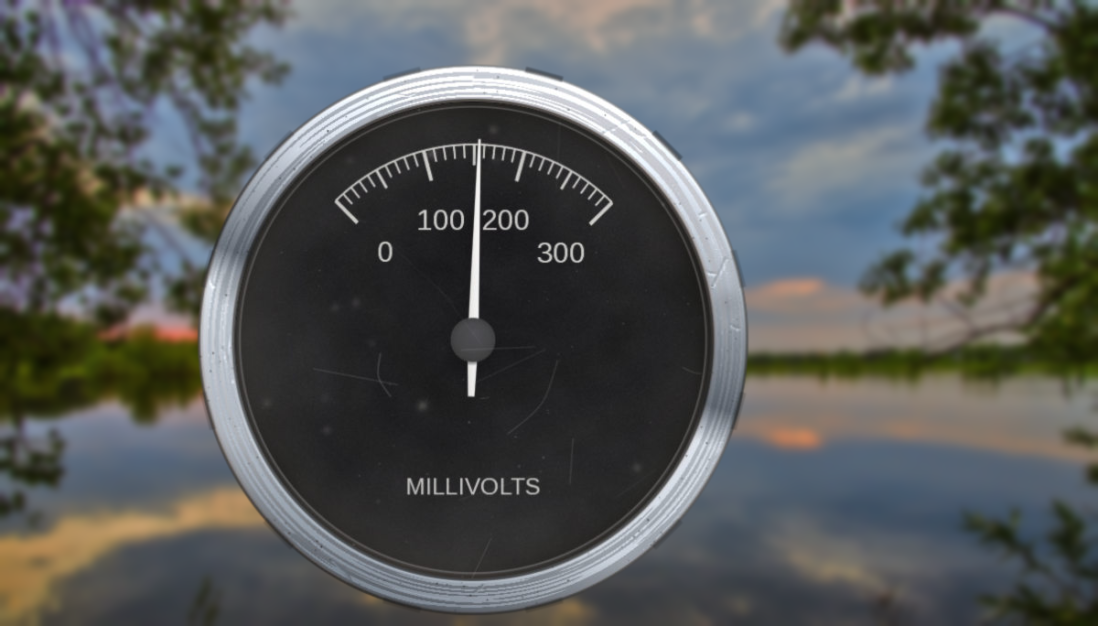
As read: **155** mV
